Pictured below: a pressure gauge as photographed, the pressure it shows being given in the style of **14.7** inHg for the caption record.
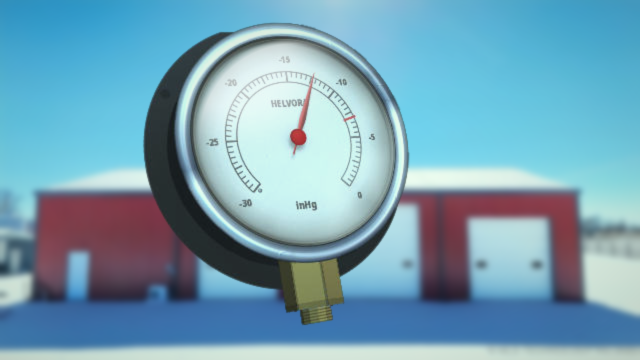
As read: **-12.5** inHg
